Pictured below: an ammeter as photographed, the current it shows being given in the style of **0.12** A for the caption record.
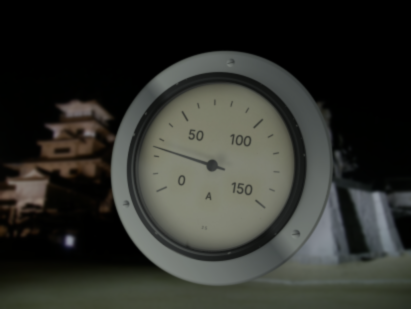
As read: **25** A
